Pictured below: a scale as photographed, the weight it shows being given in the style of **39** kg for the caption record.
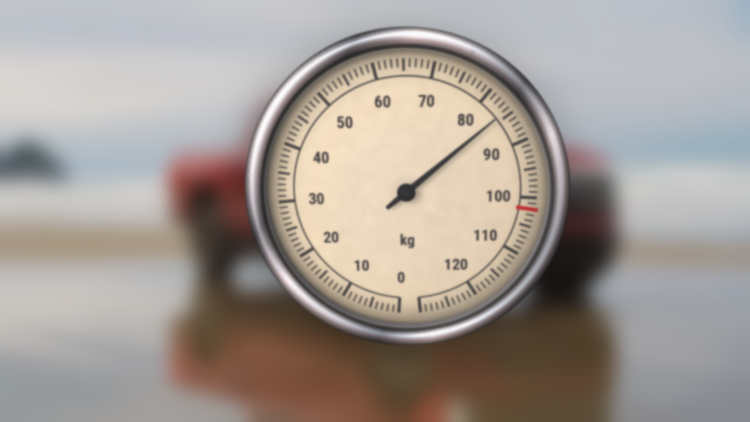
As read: **84** kg
